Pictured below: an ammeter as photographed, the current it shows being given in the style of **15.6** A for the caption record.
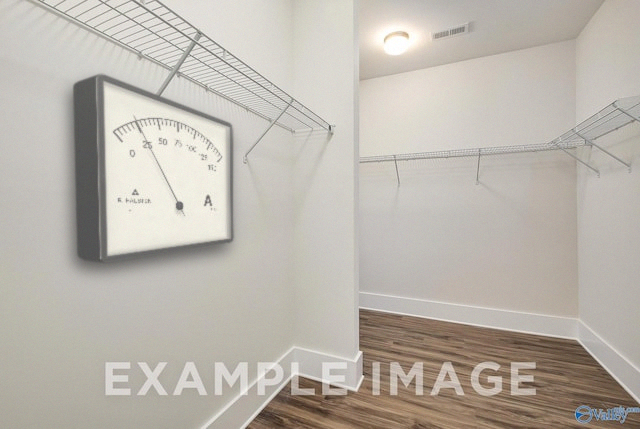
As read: **25** A
